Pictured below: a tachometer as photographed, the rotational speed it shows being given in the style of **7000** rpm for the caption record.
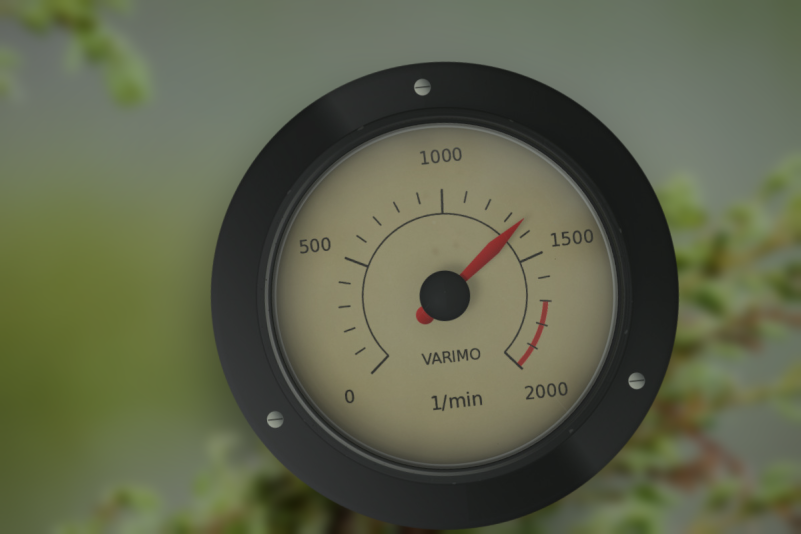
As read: **1350** rpm
